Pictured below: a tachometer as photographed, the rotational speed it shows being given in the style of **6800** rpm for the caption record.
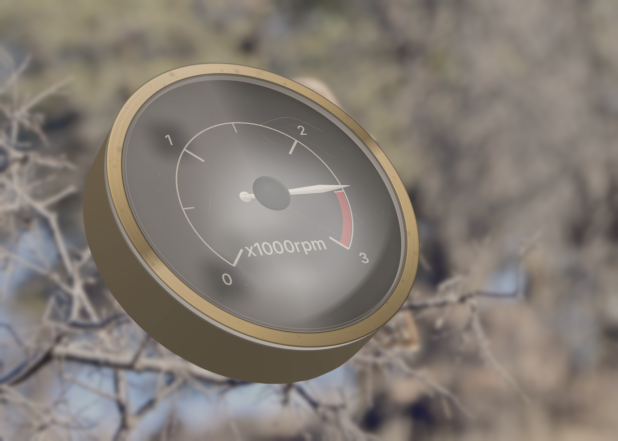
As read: **2500** rpm
